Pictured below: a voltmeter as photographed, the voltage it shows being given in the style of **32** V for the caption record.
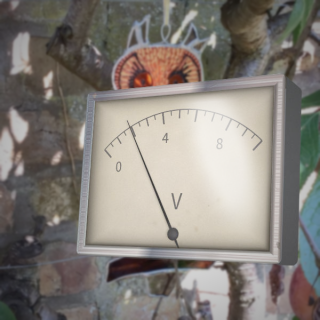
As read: **2** V
